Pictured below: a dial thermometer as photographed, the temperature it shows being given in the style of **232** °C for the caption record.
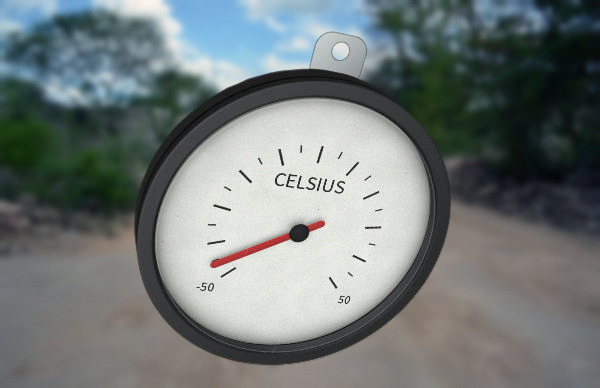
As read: **-45** °C
